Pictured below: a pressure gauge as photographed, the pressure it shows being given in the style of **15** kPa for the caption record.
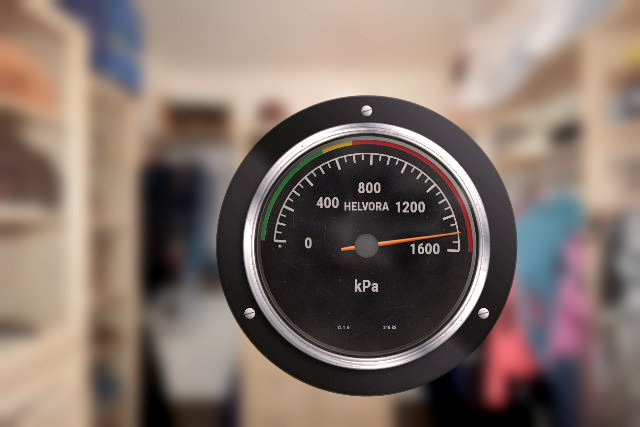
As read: **1500** kPa
